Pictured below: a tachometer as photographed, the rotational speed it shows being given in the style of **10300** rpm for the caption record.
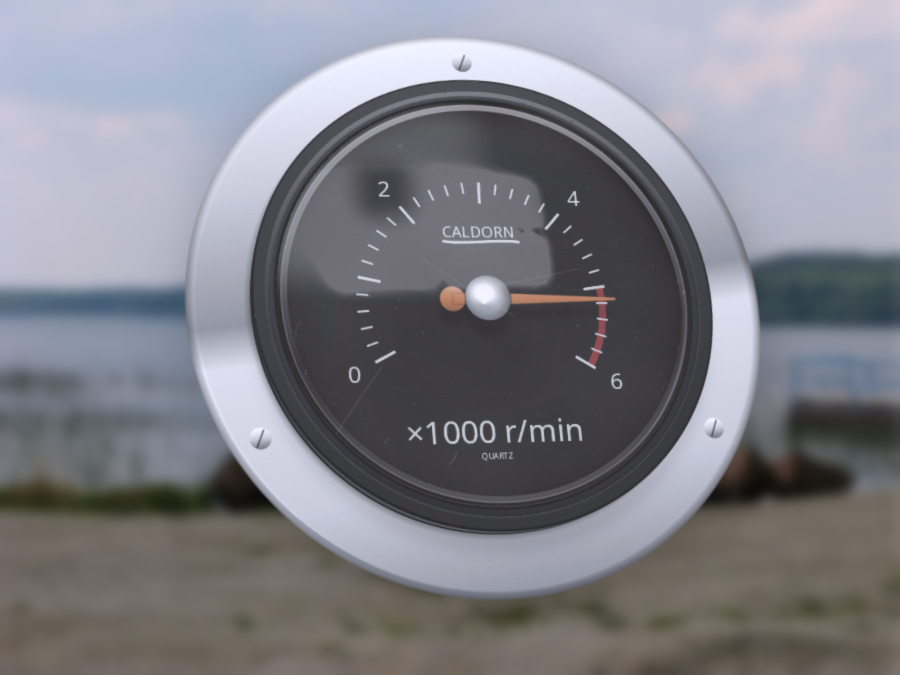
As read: **5200** rpm
